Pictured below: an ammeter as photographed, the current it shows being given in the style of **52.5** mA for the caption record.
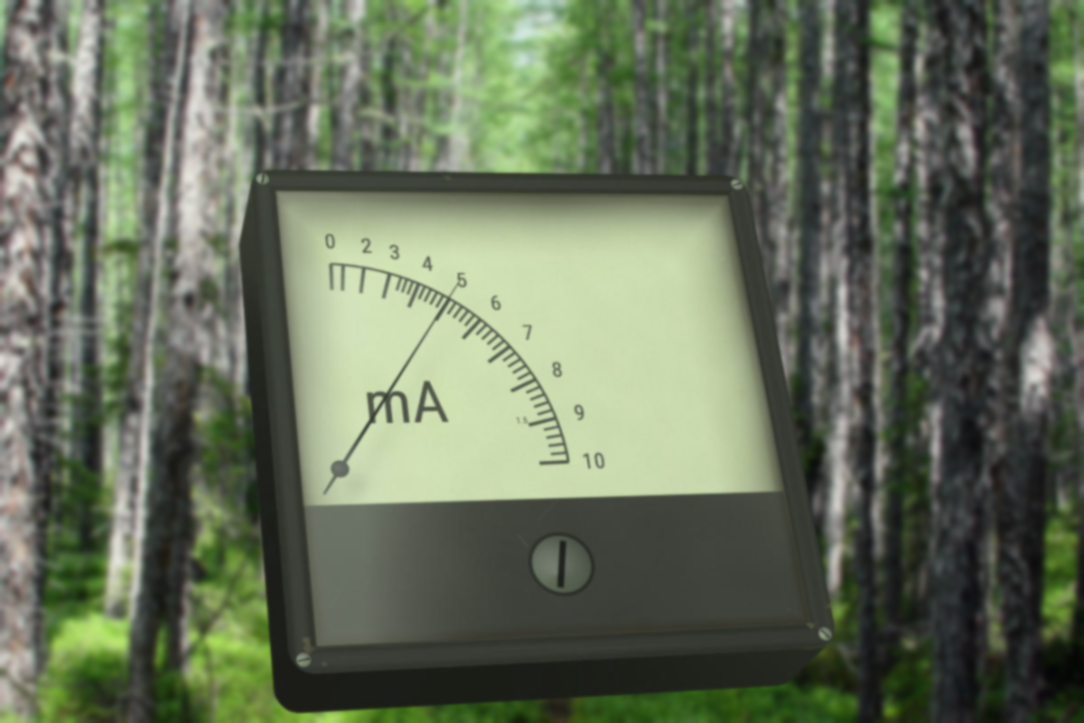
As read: **5** mA
